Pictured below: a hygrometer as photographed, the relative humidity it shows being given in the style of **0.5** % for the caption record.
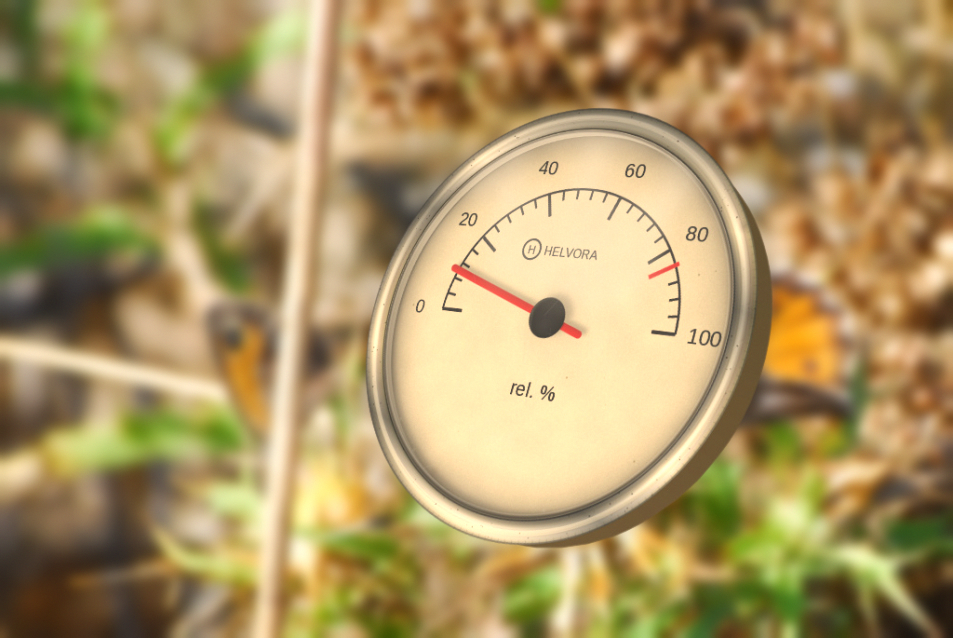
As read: **10** %
